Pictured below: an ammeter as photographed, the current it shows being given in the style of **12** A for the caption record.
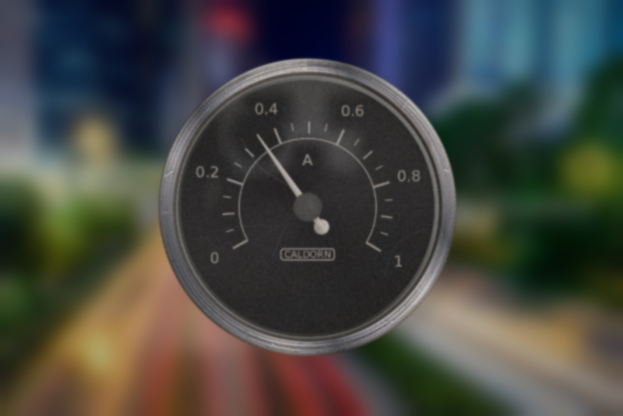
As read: **0.35** A
